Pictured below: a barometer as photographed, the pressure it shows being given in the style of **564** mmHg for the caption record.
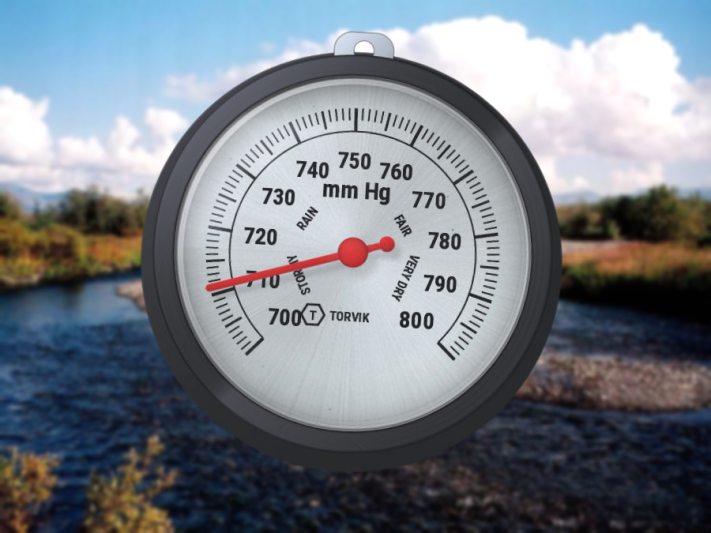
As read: **711** mmHg
